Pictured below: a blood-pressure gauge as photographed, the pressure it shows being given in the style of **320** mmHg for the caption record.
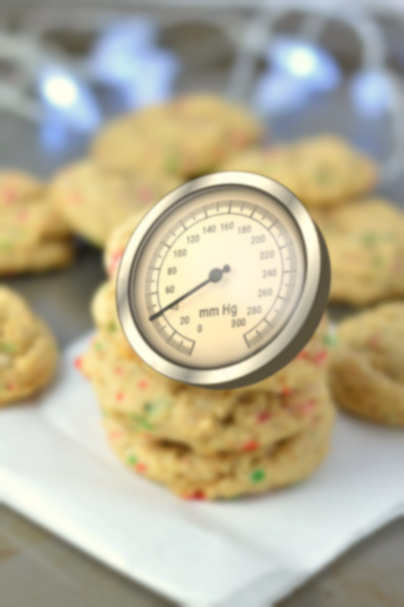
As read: **40** mmHg
